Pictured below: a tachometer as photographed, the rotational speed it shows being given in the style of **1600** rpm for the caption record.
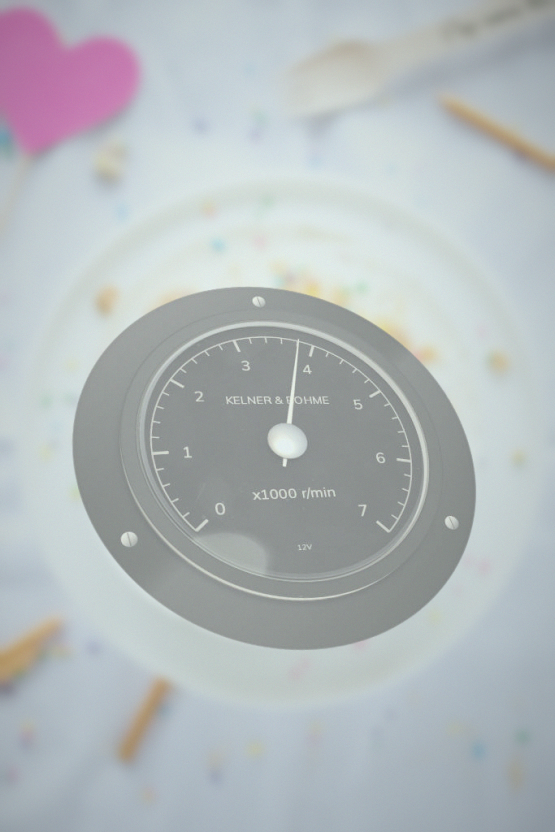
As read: **3800** rpm
